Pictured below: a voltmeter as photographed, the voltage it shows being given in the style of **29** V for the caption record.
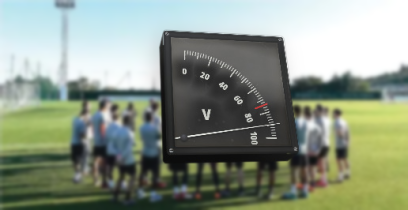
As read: **90** V
